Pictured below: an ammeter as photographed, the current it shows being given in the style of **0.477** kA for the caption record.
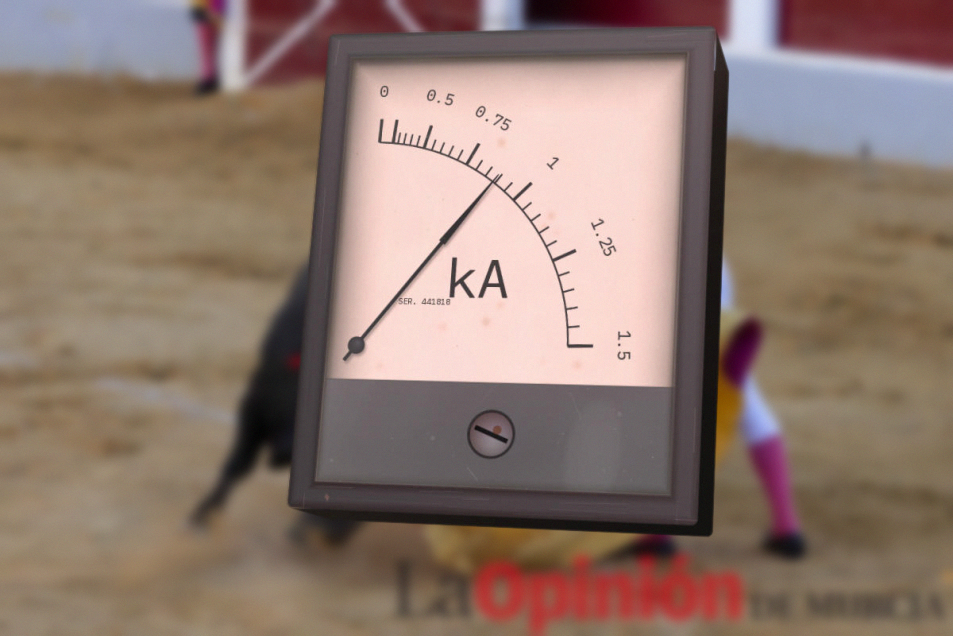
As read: **0.9** kA
